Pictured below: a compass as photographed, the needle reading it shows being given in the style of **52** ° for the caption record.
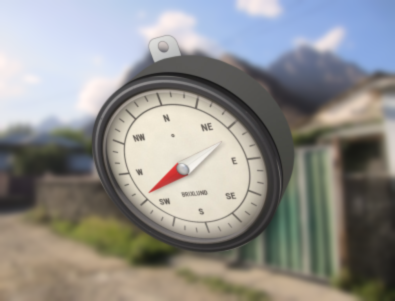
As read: **245** °
